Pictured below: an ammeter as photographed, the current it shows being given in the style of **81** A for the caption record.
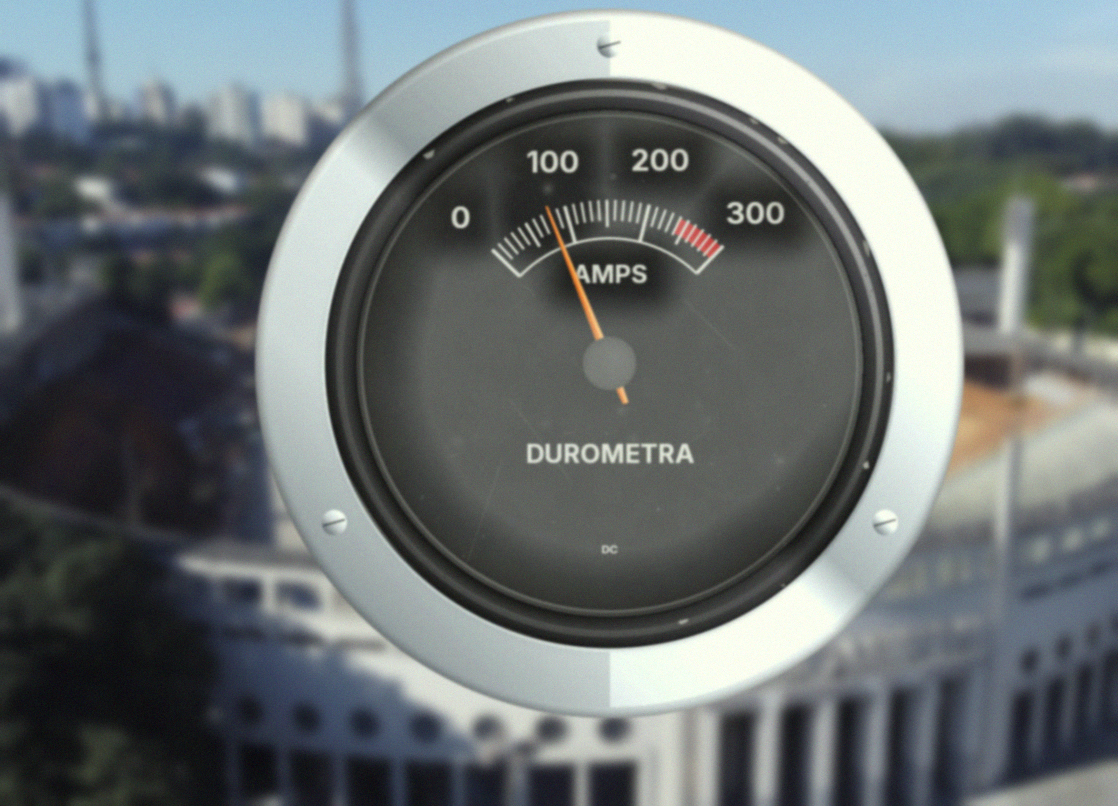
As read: **80** A
